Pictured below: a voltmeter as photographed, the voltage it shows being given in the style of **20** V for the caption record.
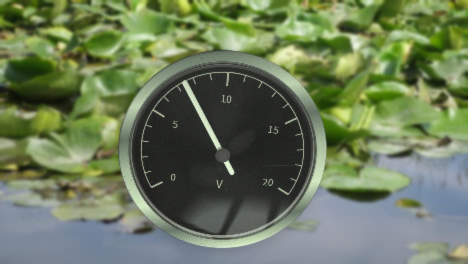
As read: **7.5** V
